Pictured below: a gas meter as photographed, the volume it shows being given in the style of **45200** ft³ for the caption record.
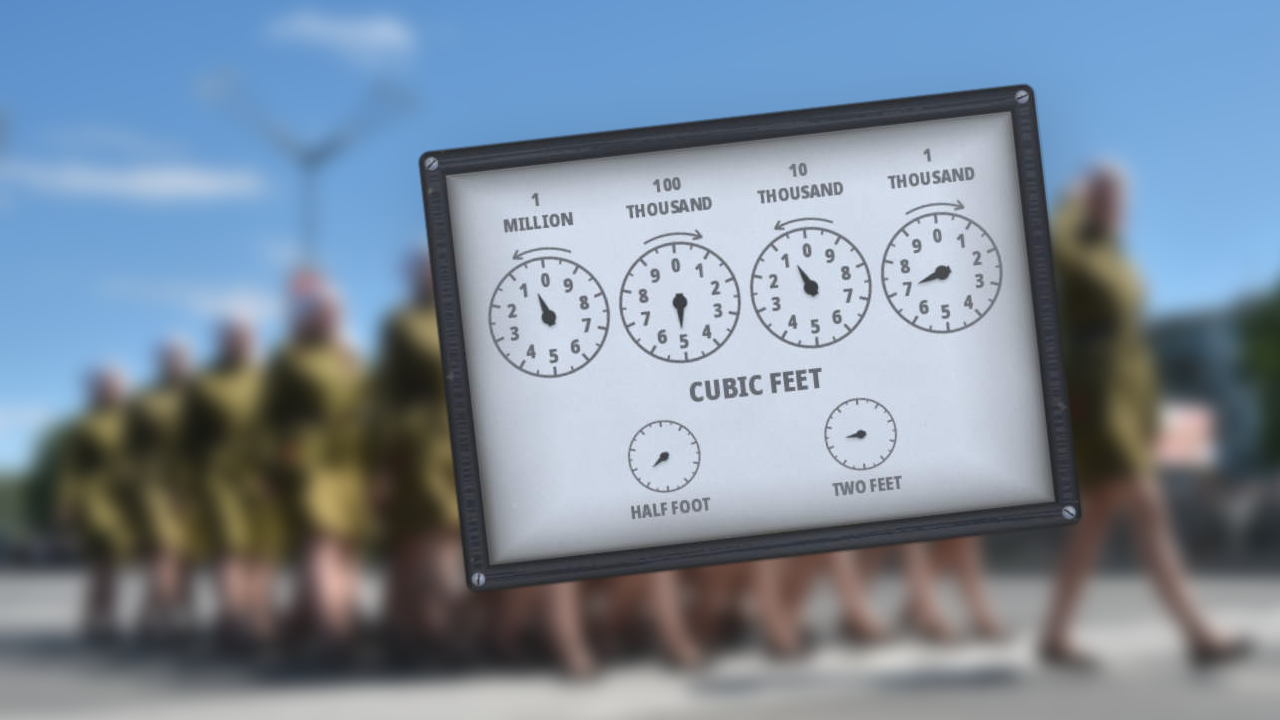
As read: **50700** ft³
